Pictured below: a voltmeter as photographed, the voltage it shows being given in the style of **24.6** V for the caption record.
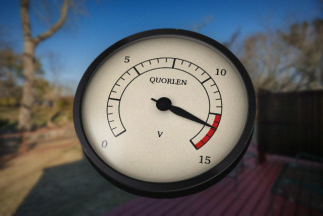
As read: **13.5** V
